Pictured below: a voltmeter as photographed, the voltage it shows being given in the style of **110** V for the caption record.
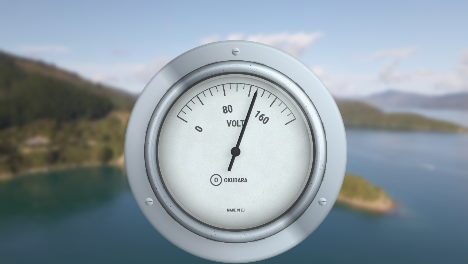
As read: **130** V
